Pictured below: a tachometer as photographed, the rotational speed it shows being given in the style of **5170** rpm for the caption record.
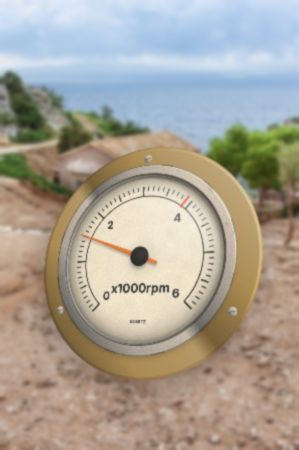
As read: **1500** rpm
